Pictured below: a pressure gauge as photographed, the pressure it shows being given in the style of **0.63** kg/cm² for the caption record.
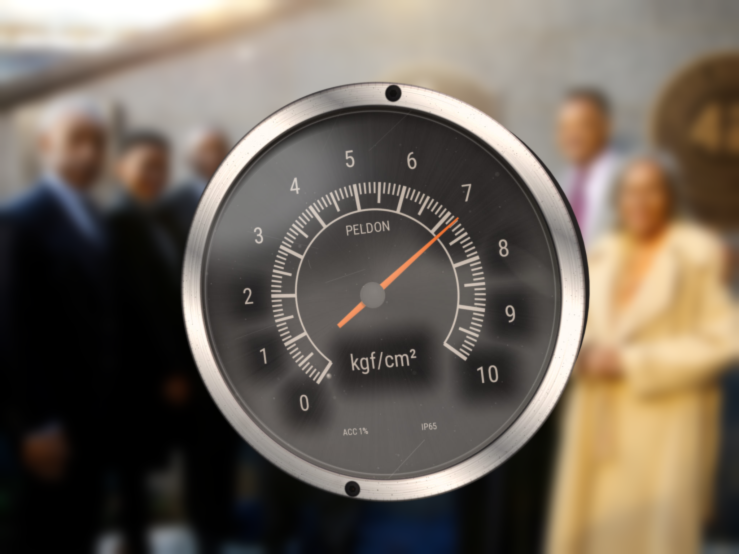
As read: **7.2** kg/cm²
